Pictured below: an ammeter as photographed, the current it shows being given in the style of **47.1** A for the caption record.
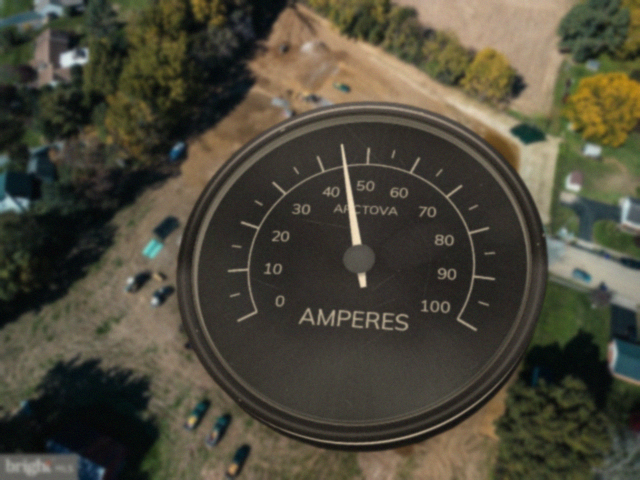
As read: **45** A
